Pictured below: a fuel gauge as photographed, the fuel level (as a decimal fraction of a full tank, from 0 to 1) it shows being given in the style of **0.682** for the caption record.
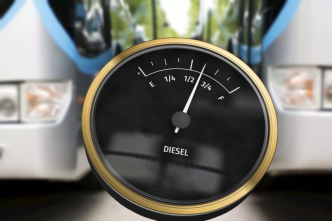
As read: **0.625**
